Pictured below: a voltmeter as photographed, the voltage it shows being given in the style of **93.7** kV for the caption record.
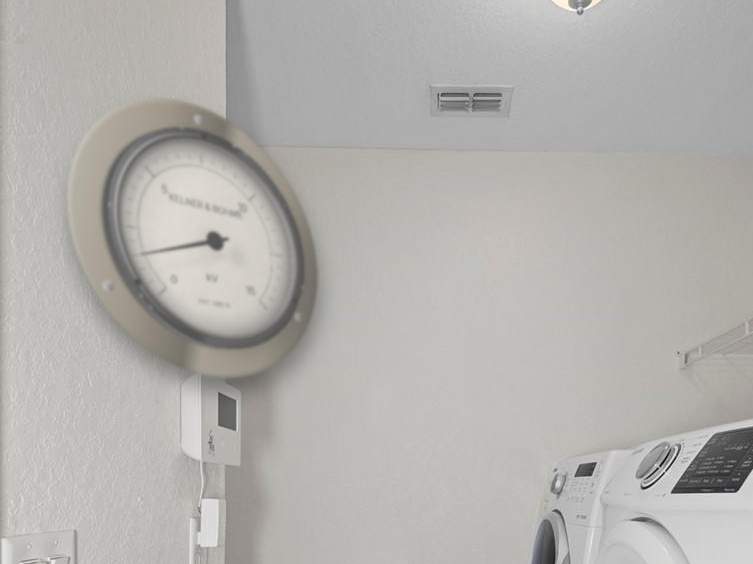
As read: **1.5** kV
